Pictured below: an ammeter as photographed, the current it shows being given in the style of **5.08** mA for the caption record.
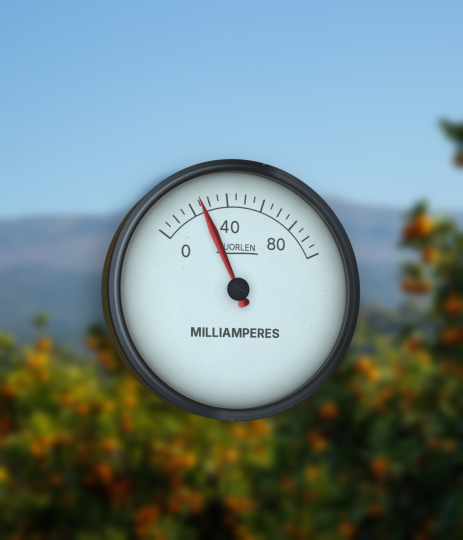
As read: **25** mA
